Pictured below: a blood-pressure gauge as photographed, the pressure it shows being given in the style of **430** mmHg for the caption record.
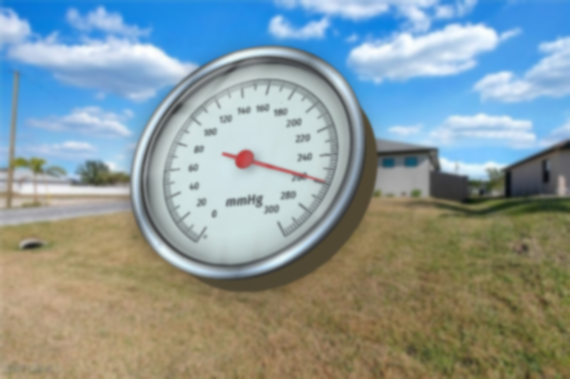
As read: **260** mmHg
